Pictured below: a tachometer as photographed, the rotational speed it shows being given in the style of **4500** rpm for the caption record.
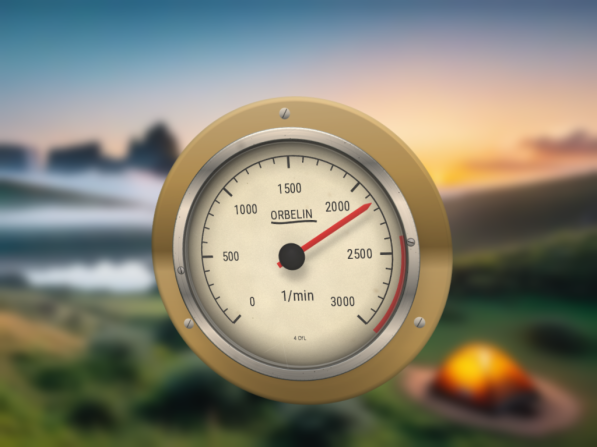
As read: **2150** rpm
